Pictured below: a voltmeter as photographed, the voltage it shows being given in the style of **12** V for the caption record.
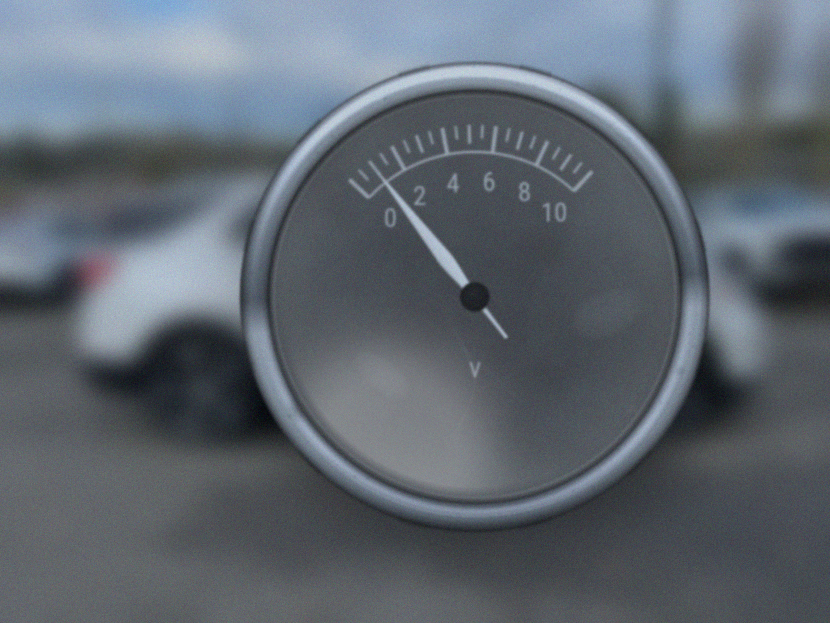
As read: **1** V
